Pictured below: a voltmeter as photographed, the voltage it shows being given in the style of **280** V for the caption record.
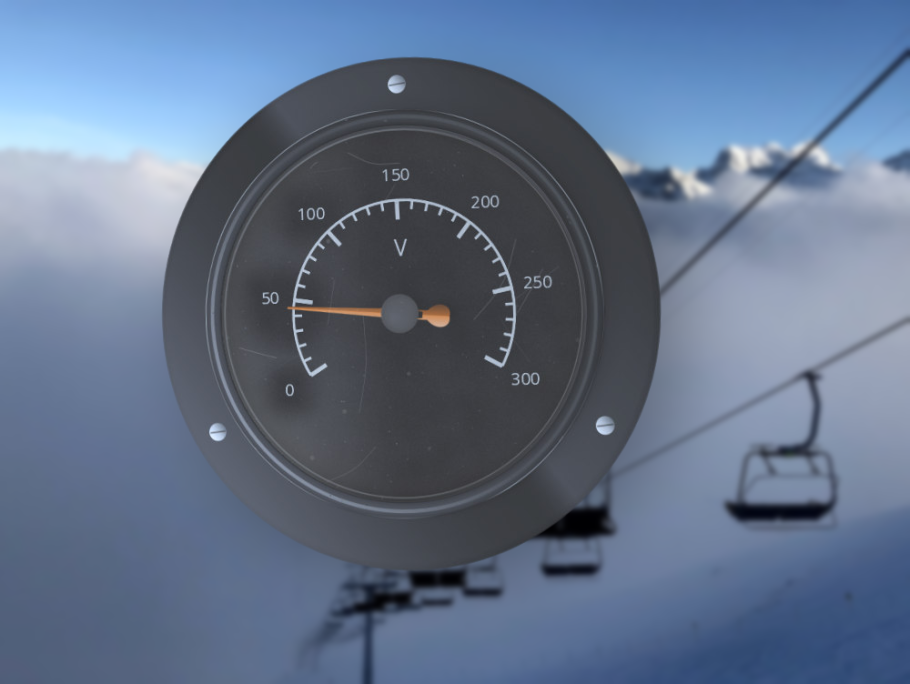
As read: **45** V
